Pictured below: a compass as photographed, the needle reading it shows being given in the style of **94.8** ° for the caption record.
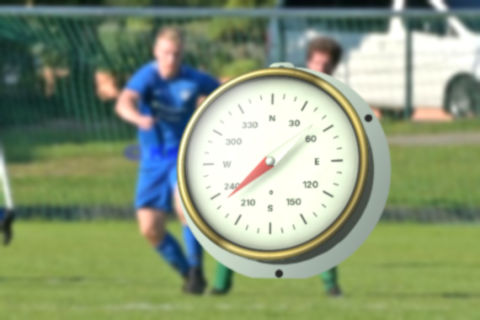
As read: **230** °
